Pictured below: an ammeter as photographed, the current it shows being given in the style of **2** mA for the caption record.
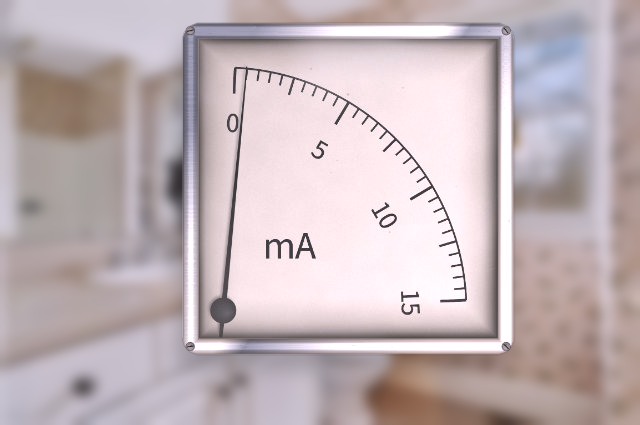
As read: **0.5** mA
